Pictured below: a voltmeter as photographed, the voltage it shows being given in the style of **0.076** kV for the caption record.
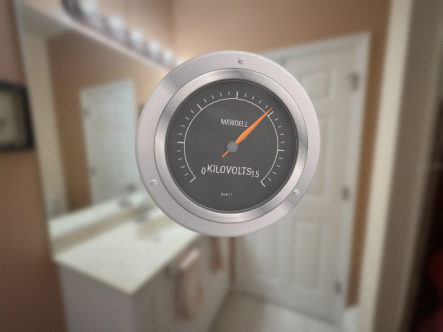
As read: **9.75** kV
